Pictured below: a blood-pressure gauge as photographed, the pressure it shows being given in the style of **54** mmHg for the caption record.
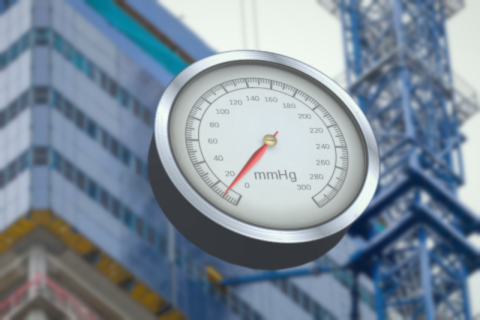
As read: **10** mmHg
